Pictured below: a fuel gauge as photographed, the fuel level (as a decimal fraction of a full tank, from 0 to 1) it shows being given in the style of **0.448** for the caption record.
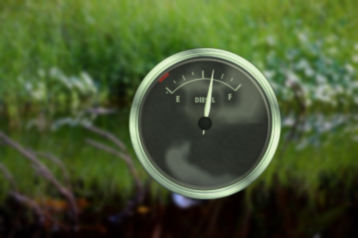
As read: **0.625**
